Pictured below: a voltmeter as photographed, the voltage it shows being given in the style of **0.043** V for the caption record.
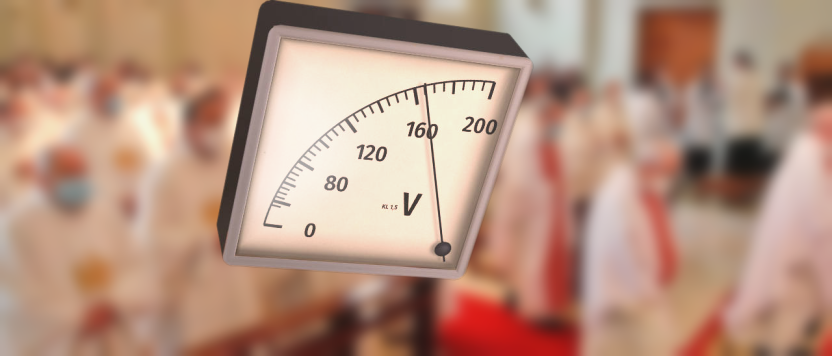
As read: **165** V
